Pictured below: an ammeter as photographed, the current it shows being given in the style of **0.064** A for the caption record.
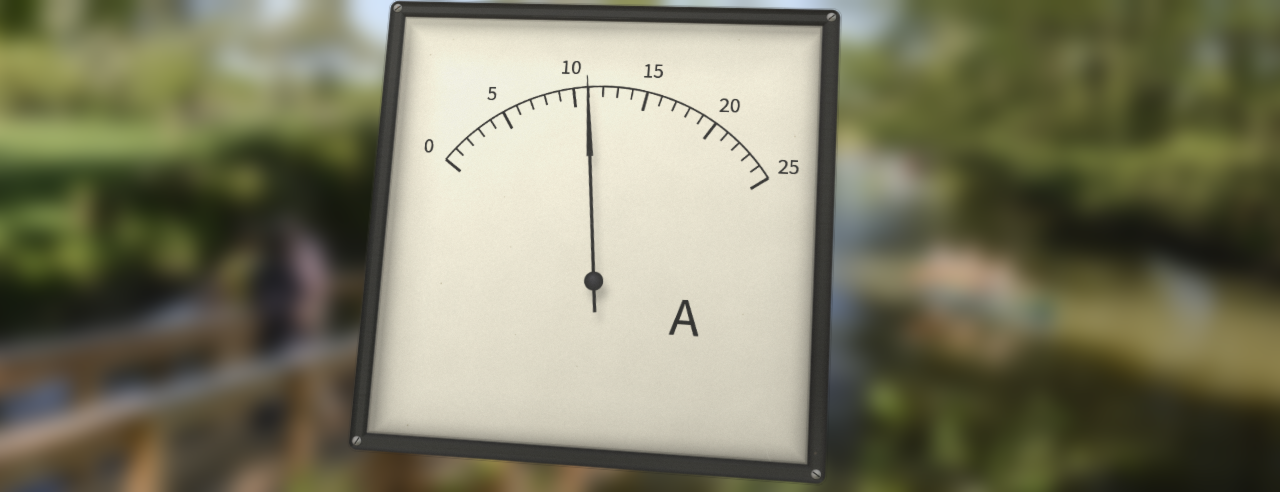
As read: **11** A
